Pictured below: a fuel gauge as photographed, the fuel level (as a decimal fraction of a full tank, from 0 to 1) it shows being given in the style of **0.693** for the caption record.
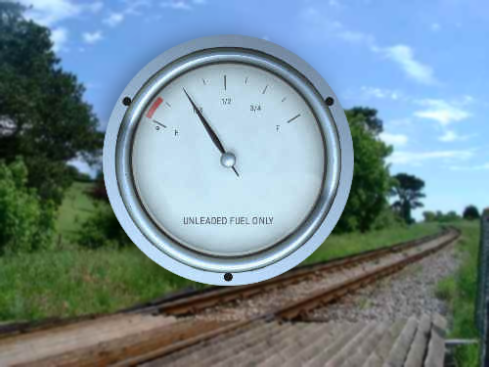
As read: **0.25**
